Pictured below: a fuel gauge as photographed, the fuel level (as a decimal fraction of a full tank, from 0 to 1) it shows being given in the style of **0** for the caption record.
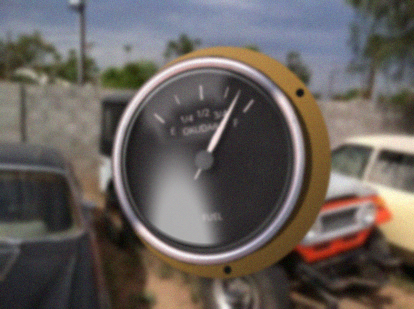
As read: **0.875**
